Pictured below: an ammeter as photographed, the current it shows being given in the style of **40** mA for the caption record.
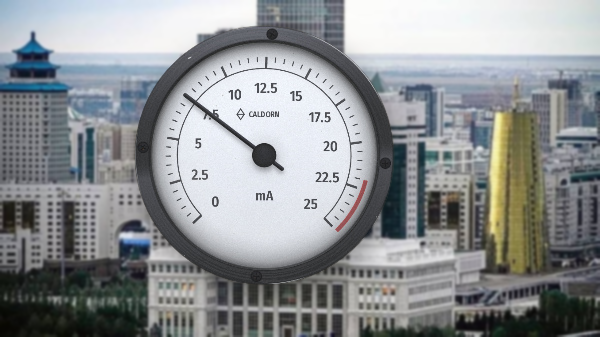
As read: **7.5** mA
